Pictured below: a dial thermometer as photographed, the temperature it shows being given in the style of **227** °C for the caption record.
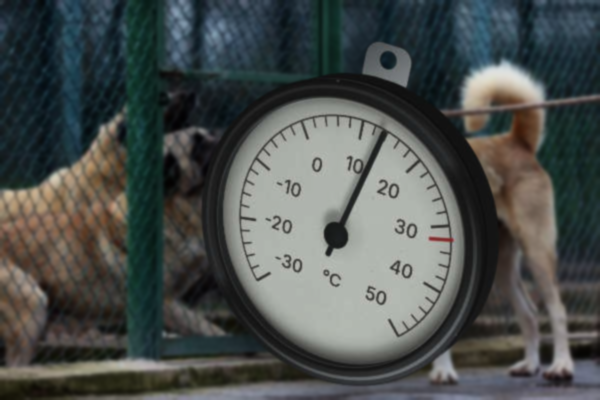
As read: **14** °C
